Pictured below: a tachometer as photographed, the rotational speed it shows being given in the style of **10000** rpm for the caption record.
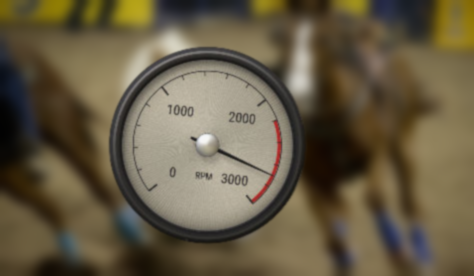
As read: **2700** rpm
